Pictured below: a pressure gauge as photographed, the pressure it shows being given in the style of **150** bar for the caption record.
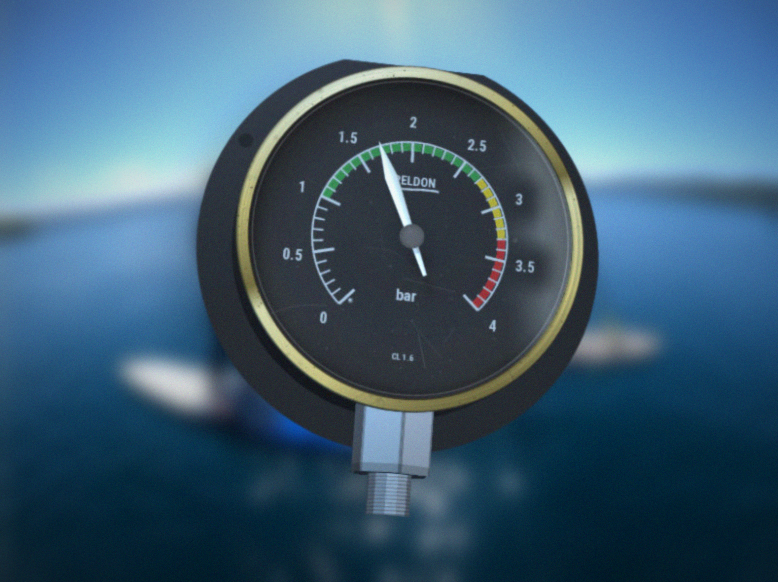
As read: **1.7** bar
